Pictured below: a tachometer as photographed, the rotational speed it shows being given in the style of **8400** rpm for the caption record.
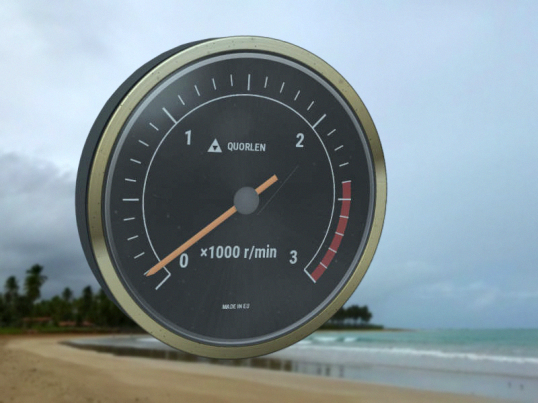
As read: **100** rpm
